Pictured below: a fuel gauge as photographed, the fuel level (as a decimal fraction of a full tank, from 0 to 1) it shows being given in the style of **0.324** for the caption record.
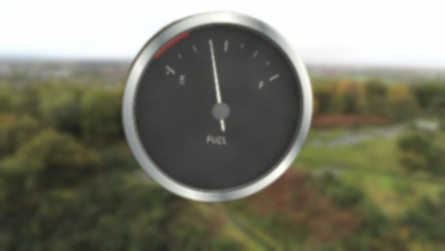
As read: **0.375**
